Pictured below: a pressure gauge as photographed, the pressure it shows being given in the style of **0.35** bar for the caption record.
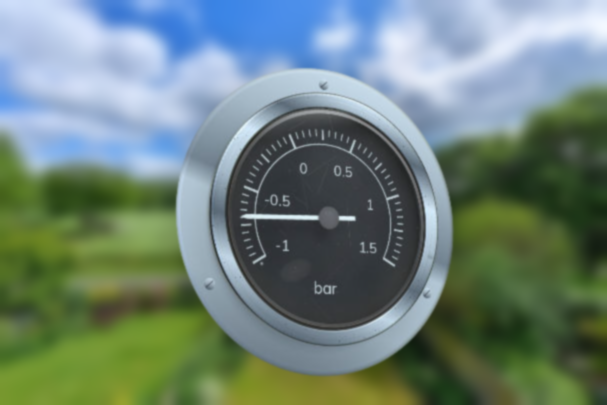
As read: **-0.7** bar
